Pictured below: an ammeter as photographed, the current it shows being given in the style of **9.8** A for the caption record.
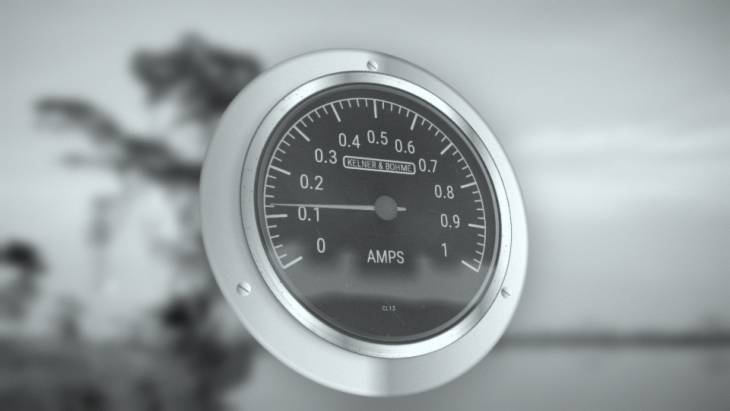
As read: **0.12** A
